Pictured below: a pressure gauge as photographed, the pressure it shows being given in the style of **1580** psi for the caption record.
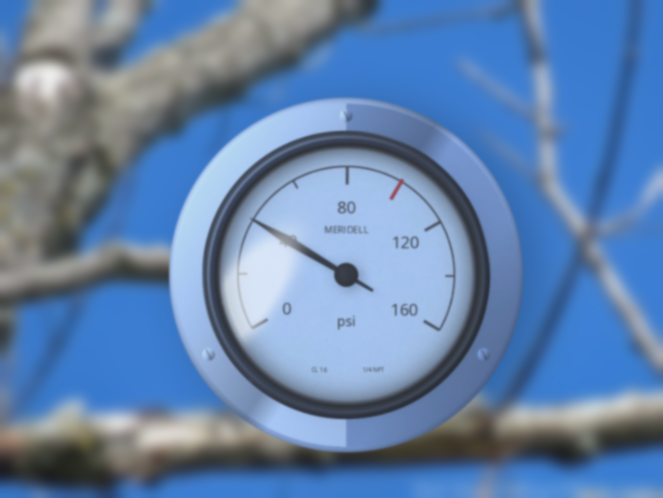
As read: **40** psi
